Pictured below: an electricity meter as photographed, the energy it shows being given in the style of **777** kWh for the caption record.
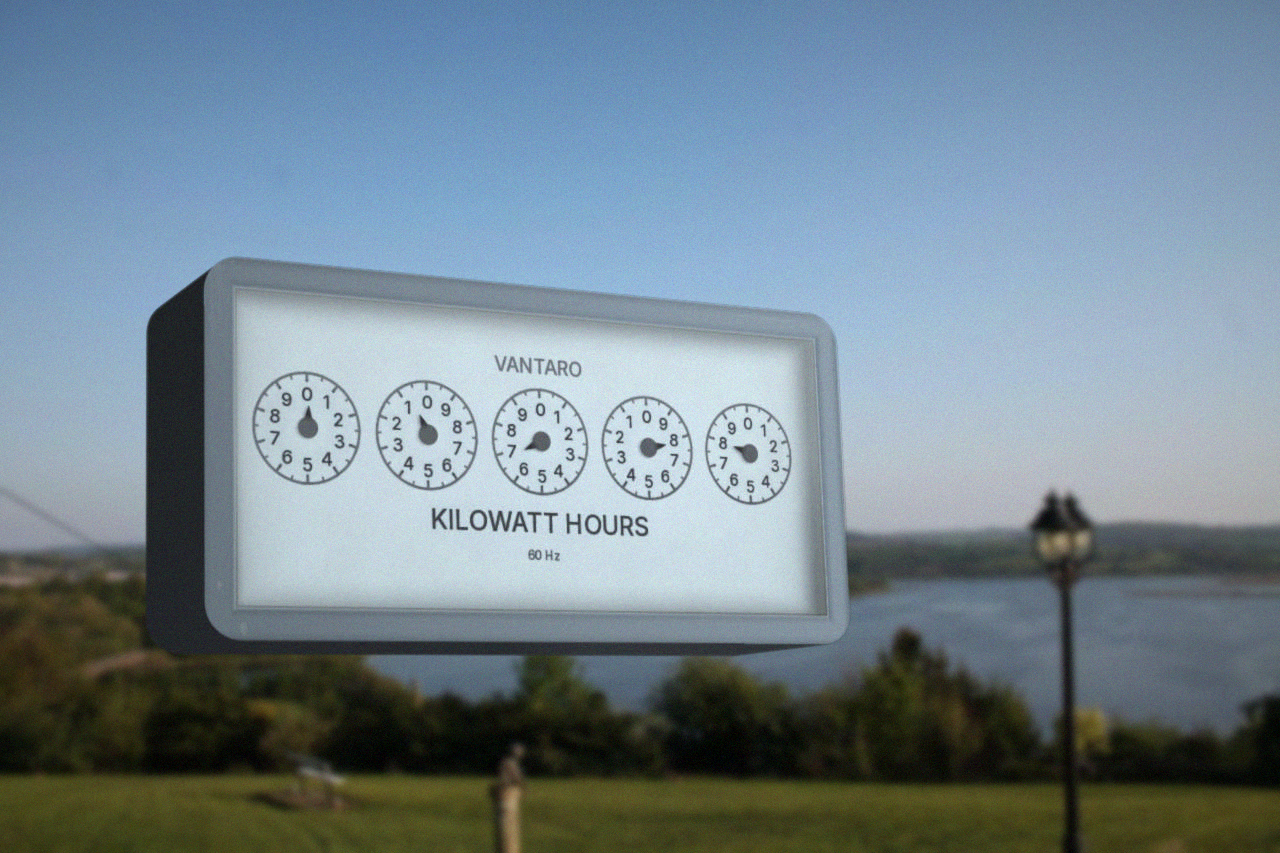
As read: **678** kWh
